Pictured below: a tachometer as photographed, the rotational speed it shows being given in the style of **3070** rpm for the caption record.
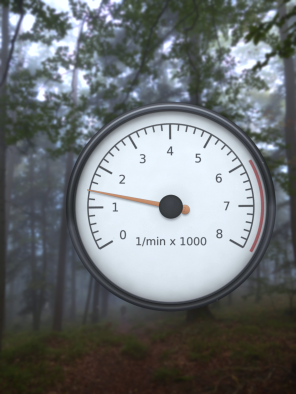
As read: **1400** rpm
